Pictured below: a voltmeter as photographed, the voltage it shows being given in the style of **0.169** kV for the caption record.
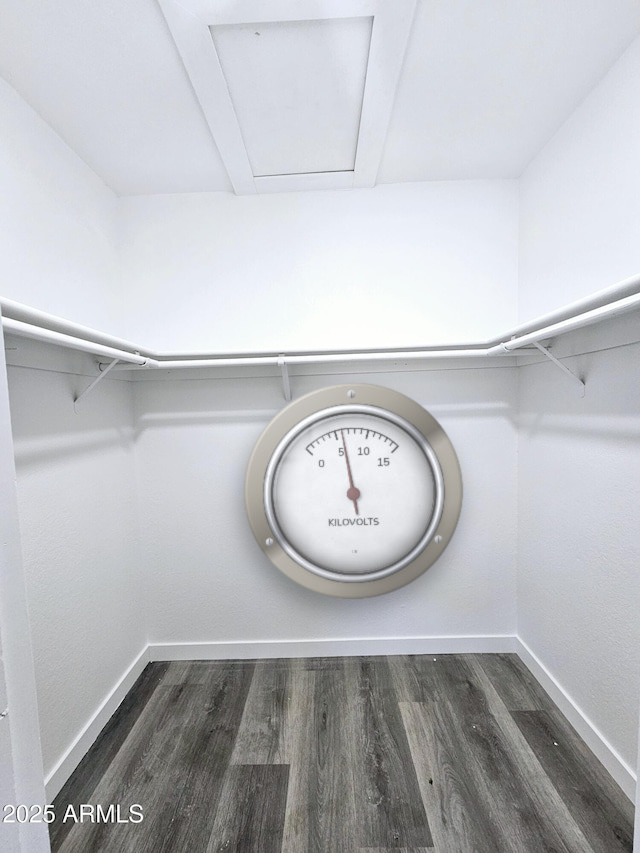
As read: **6** kV
